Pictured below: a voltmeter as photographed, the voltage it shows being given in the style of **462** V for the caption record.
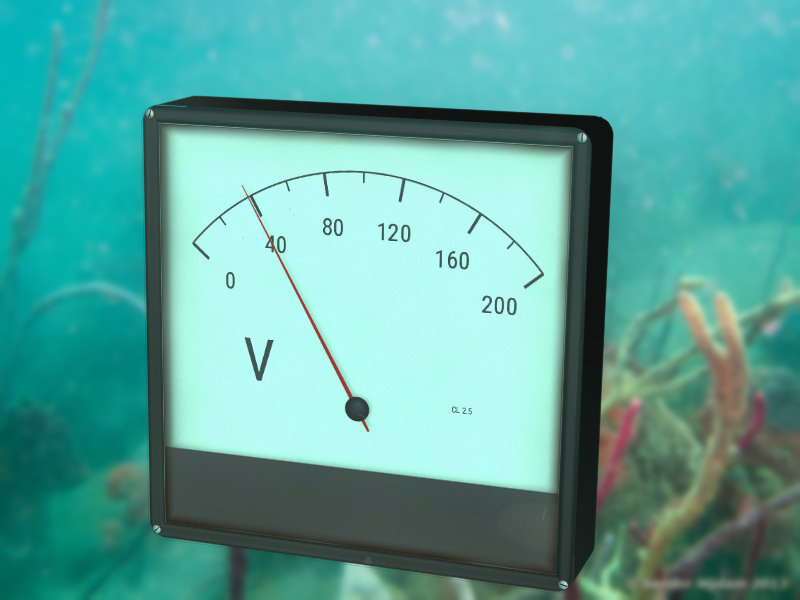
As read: **40** V
